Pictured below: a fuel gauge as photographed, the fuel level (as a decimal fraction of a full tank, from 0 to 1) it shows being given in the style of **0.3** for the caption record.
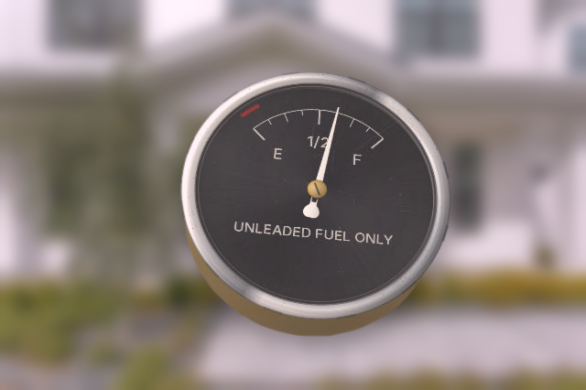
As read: **0.625**
